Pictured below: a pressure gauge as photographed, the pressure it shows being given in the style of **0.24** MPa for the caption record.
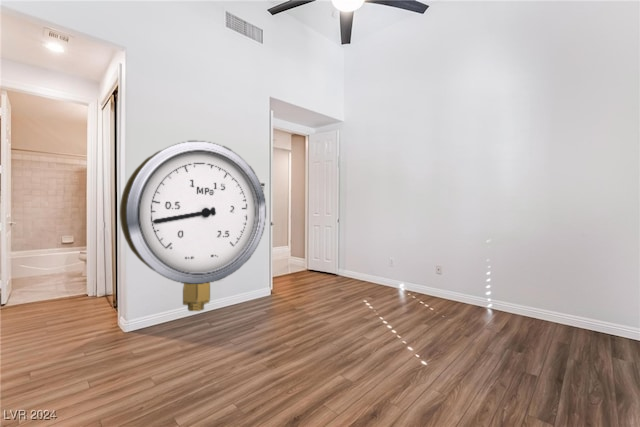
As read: **0.3** MPa
